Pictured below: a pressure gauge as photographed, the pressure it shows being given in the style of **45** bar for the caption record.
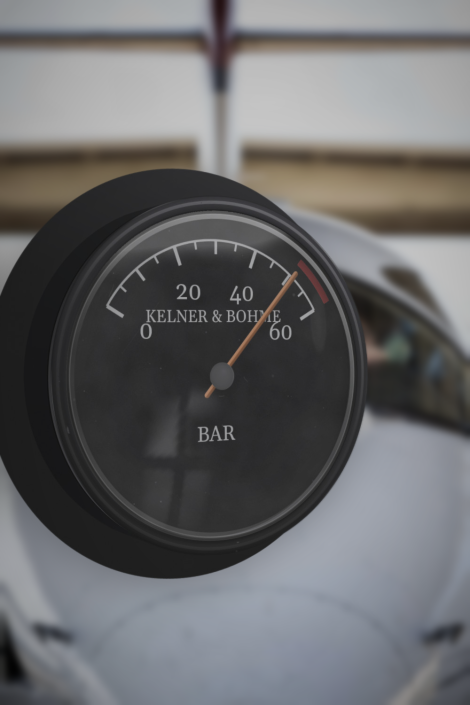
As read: **50** bar
